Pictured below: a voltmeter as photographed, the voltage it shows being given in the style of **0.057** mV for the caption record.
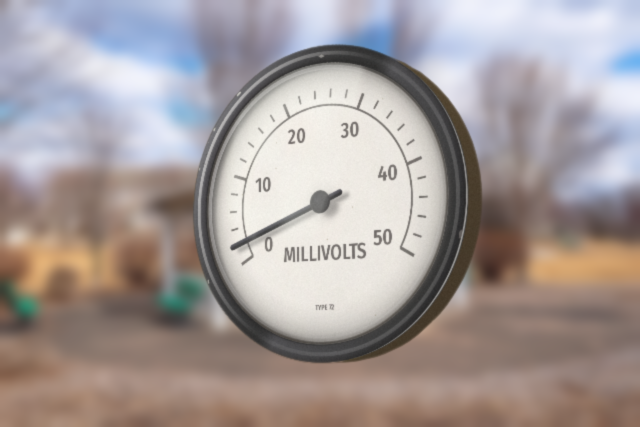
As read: **2** mV
